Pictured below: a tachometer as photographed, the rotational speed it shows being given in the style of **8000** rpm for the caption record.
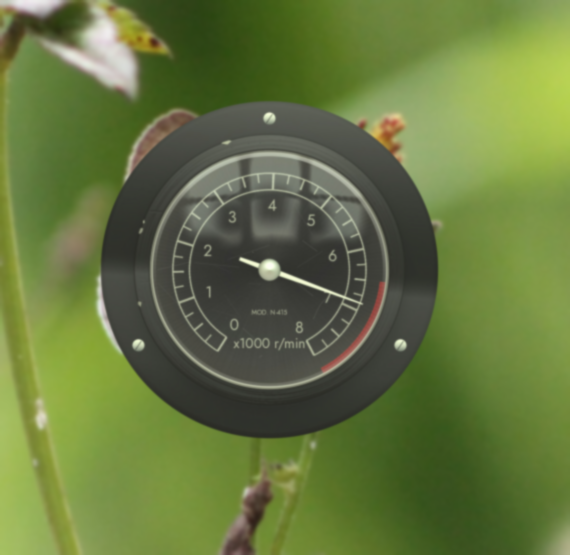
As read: **6875** rpm
